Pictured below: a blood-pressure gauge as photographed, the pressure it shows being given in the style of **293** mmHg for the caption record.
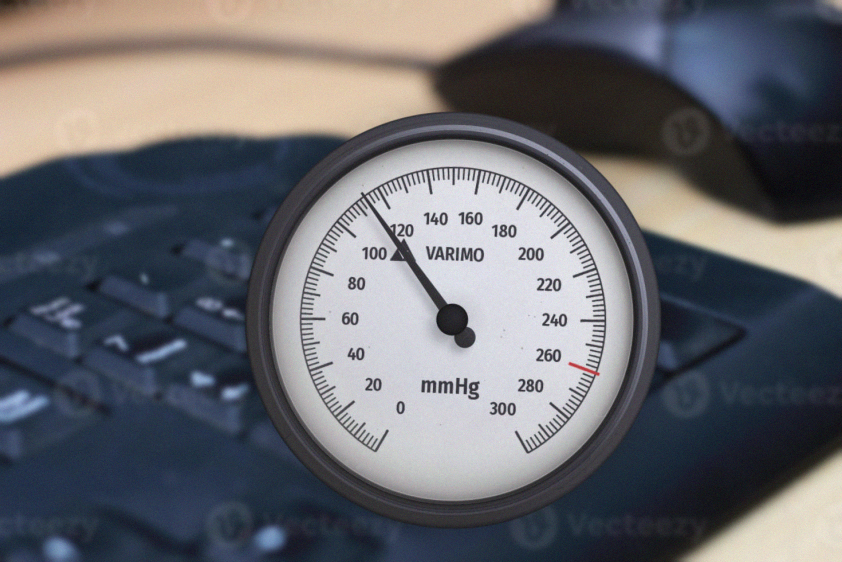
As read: **114** mmHg
